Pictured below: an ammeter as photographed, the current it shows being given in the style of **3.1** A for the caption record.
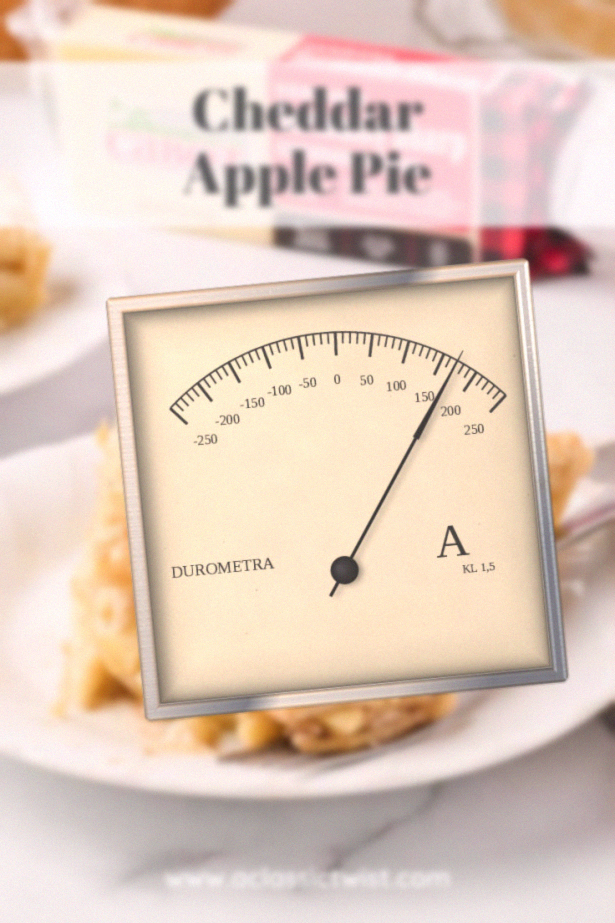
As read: **170** A
